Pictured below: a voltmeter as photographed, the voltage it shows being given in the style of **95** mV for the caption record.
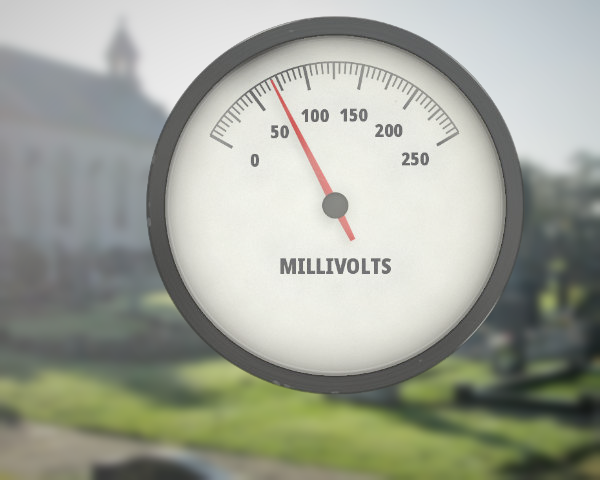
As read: **70** mV
